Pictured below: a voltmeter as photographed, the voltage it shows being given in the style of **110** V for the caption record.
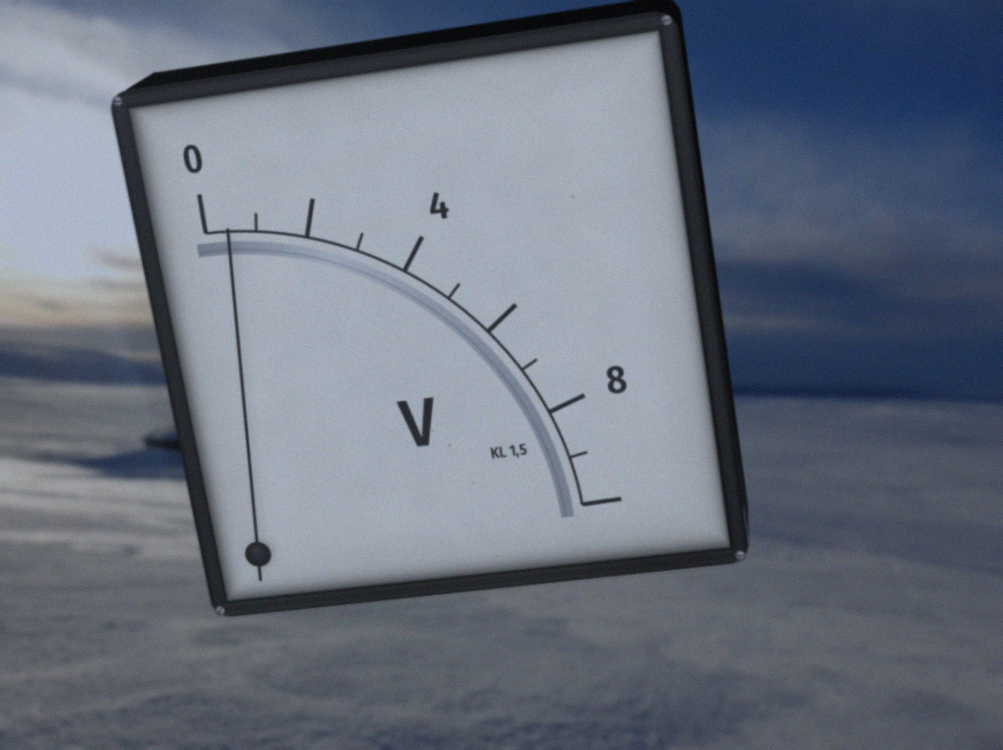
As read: **0.5** V
